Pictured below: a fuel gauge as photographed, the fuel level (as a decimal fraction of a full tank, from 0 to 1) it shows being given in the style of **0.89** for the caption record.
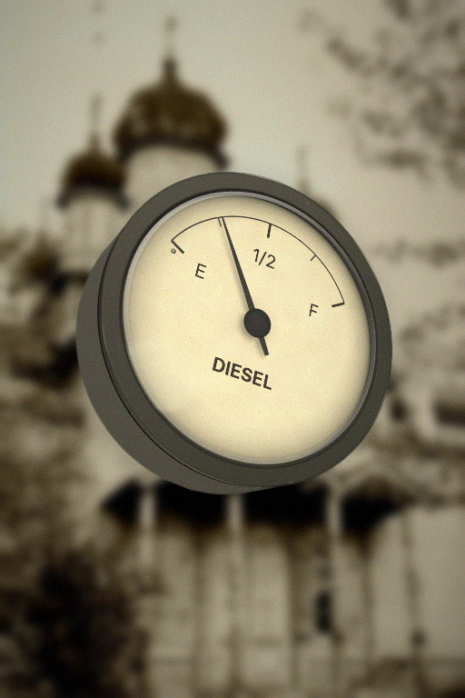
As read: **0.25**
